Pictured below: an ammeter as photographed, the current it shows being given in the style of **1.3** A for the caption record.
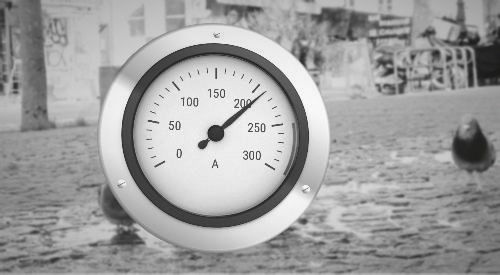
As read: **210** A
